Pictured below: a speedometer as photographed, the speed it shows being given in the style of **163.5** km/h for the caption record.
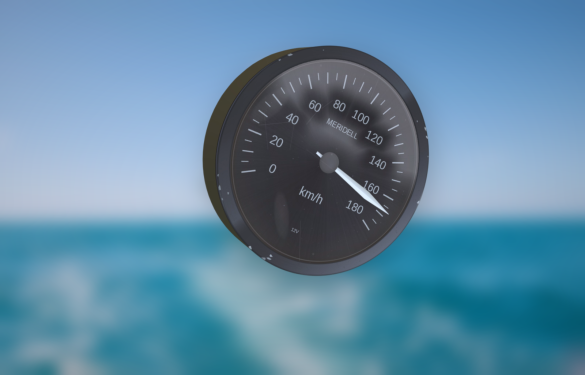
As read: **167.5** km/h
